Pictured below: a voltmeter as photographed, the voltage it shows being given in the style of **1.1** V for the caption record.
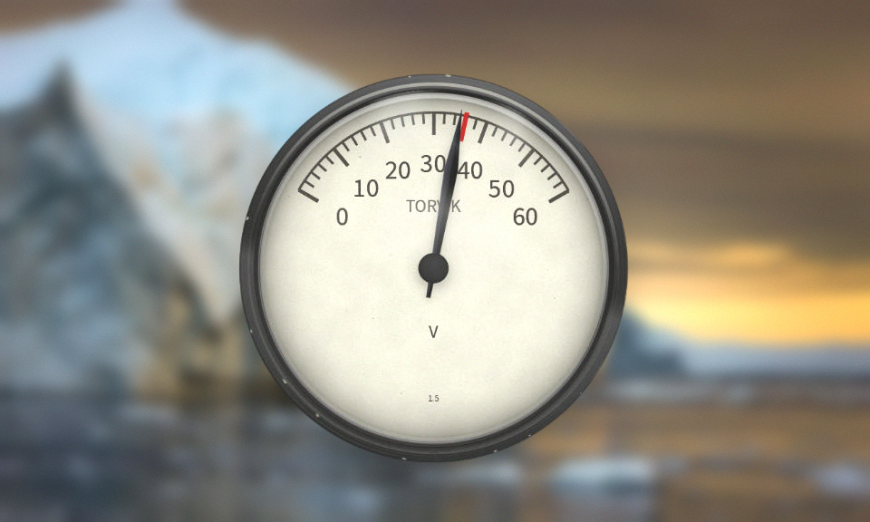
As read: **35** V
